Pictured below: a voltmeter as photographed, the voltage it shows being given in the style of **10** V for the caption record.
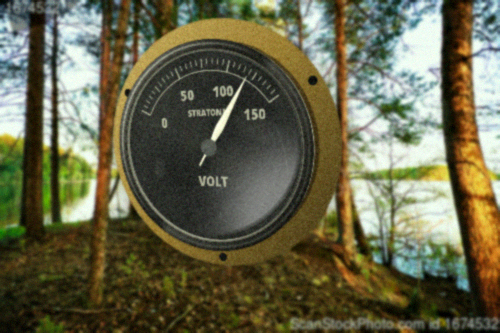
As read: **120** V
